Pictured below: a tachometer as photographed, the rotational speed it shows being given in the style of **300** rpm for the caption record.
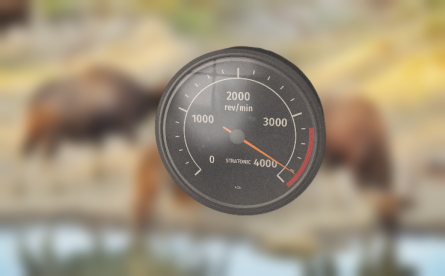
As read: **3800** rpm
